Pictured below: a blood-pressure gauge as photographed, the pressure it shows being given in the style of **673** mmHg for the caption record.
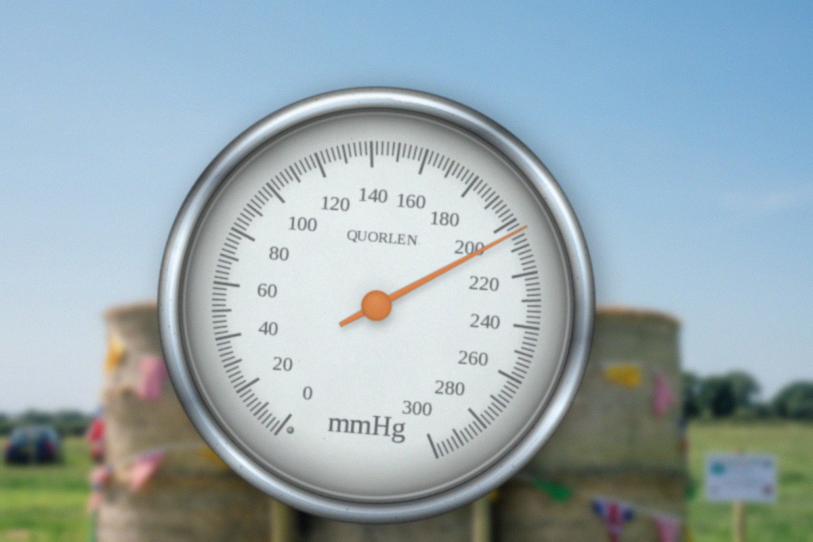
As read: **204** mmHg
